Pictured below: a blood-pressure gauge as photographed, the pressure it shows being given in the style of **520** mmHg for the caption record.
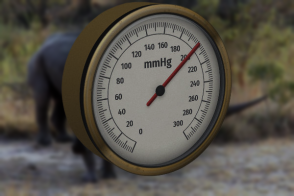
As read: **200** mmHg
